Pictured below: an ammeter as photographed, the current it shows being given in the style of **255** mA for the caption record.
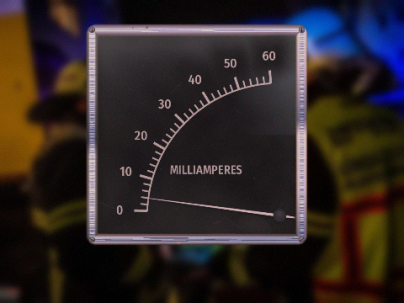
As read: **4** mA
